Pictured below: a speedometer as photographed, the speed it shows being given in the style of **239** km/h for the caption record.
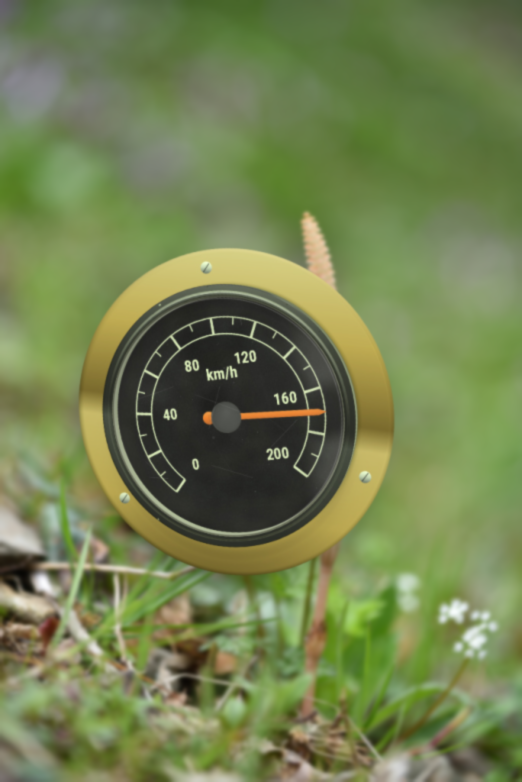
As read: **170** km/h
